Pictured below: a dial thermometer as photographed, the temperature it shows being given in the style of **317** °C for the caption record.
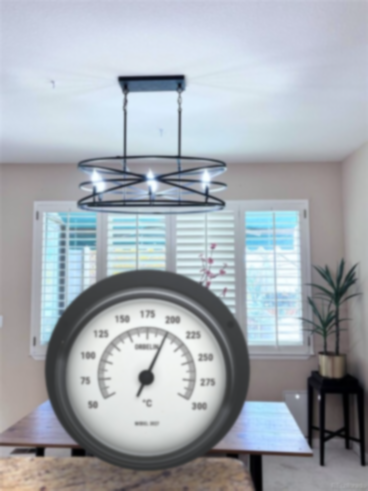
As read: **200** °C
